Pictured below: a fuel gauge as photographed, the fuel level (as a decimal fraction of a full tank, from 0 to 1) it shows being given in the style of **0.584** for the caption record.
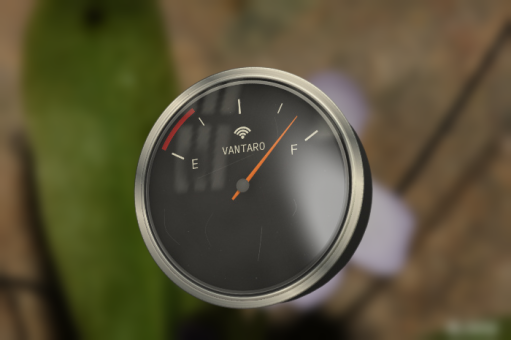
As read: **0.875**
